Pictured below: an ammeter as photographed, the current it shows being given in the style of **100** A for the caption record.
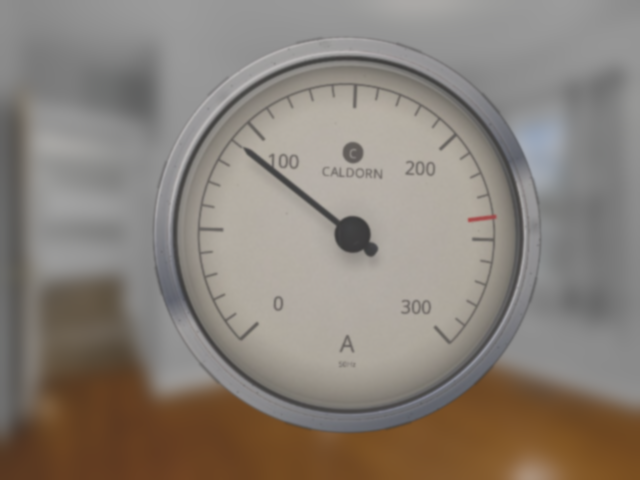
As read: **90** A
